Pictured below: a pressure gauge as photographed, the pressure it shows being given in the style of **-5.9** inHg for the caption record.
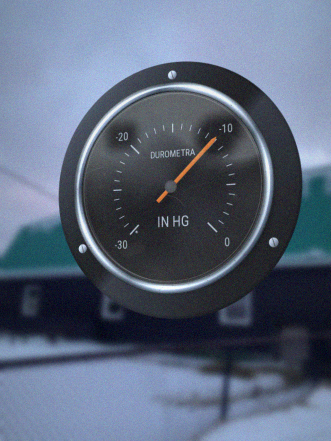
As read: **-10** inHg
